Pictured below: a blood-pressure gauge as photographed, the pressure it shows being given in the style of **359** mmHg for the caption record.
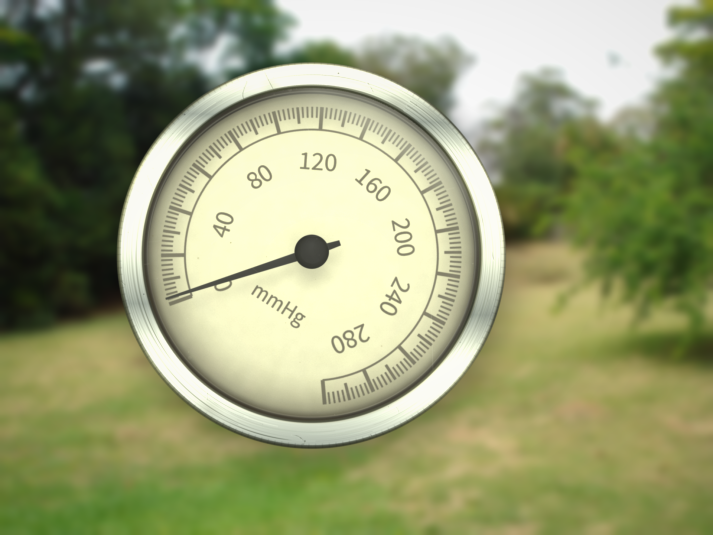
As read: **2** mmHg
